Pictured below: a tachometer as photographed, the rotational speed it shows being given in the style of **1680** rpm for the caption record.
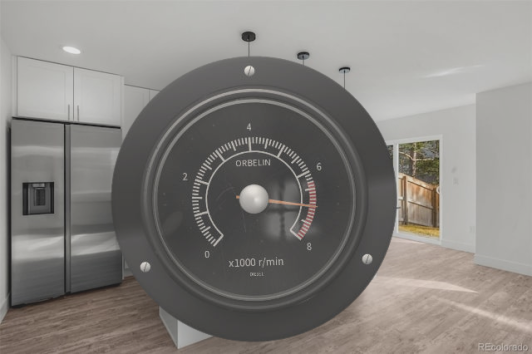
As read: **7000** rpm
